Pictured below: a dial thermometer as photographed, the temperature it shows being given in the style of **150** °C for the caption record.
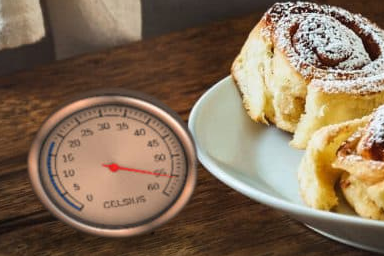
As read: **55** °C
